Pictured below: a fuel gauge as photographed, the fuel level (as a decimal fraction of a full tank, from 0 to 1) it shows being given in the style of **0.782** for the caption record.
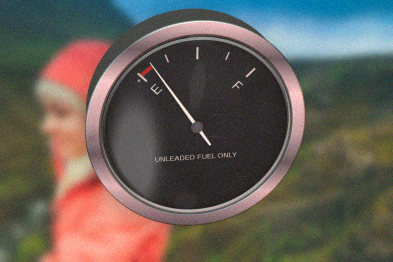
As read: **0.125**
